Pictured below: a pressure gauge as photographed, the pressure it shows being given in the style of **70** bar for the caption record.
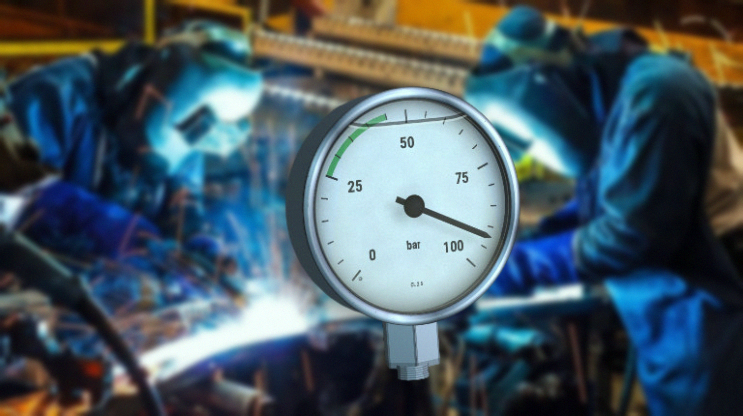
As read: **92.5** bar
